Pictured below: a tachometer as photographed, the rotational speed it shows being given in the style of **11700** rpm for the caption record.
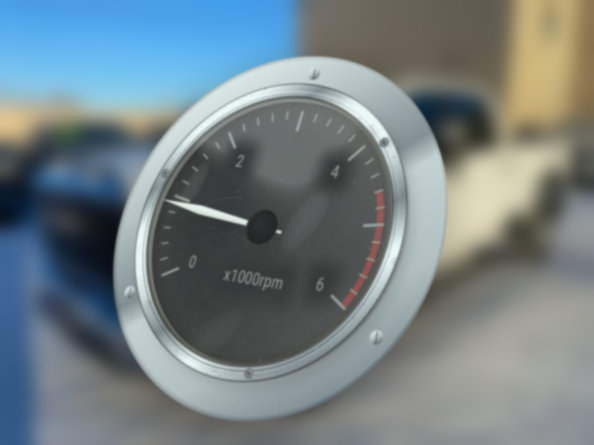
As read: **900** rpm
